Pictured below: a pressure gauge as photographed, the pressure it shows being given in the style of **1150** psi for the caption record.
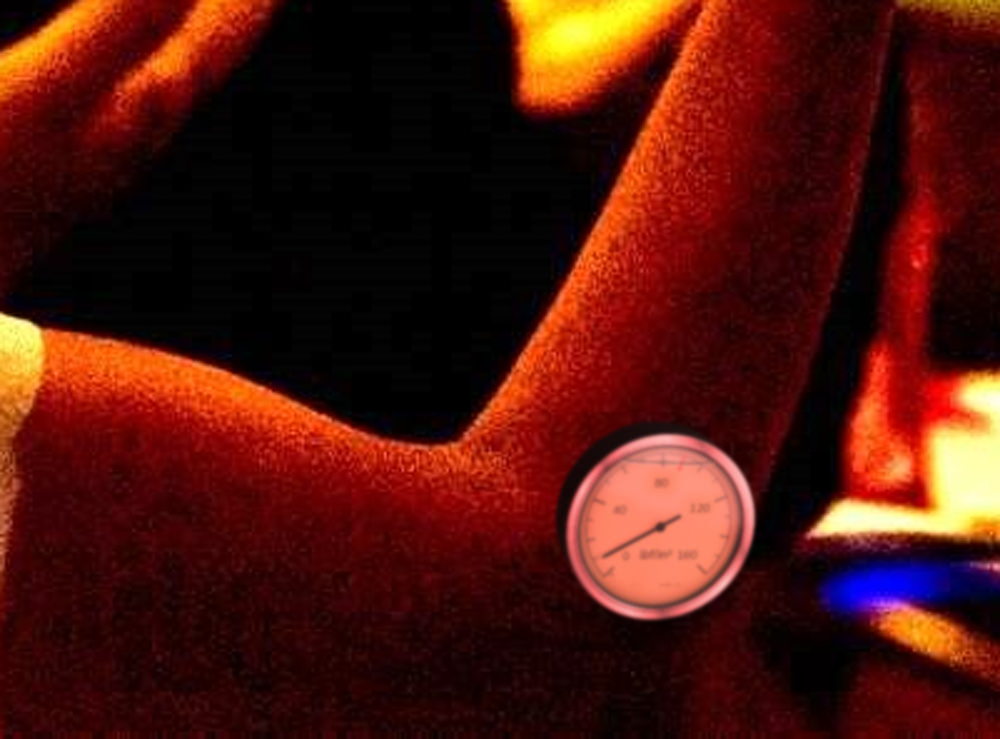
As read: **10** psi
